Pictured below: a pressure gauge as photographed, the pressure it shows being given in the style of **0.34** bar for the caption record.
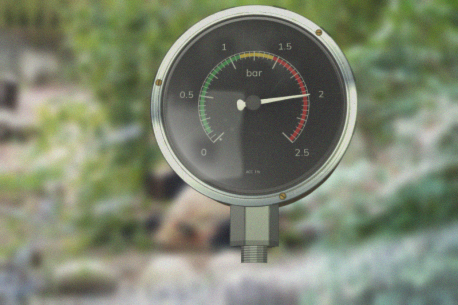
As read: **2** bar
